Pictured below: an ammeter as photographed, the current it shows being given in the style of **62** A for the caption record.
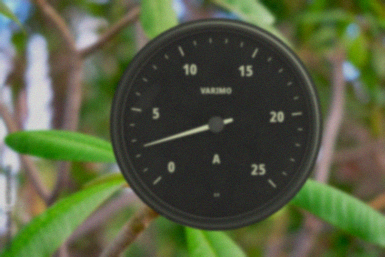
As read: **2.5** A
